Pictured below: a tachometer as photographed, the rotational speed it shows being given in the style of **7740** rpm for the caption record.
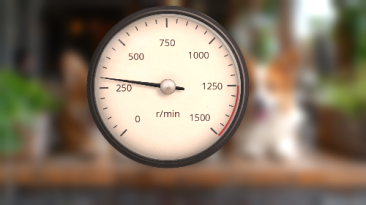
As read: **300** rpm
